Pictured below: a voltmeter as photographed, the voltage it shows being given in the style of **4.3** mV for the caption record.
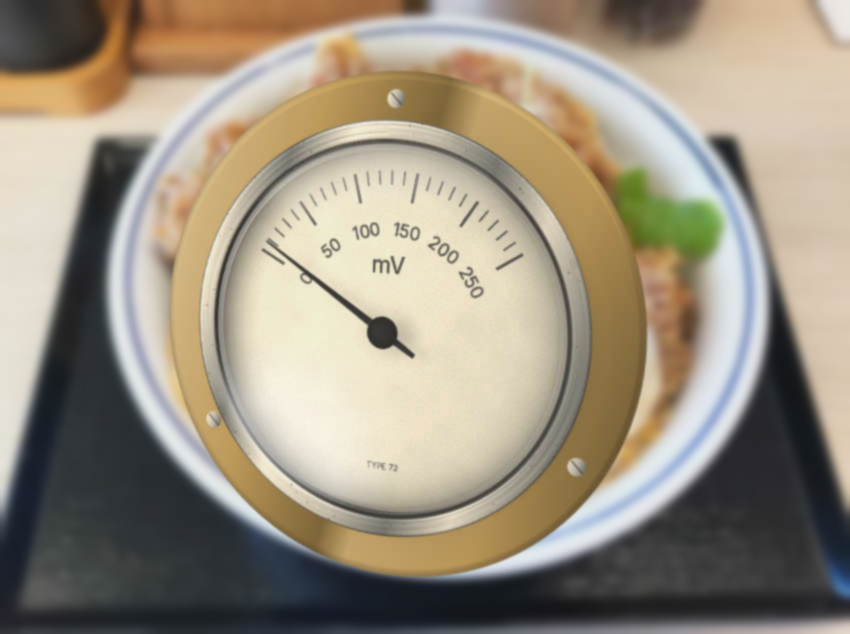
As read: **10** mV
